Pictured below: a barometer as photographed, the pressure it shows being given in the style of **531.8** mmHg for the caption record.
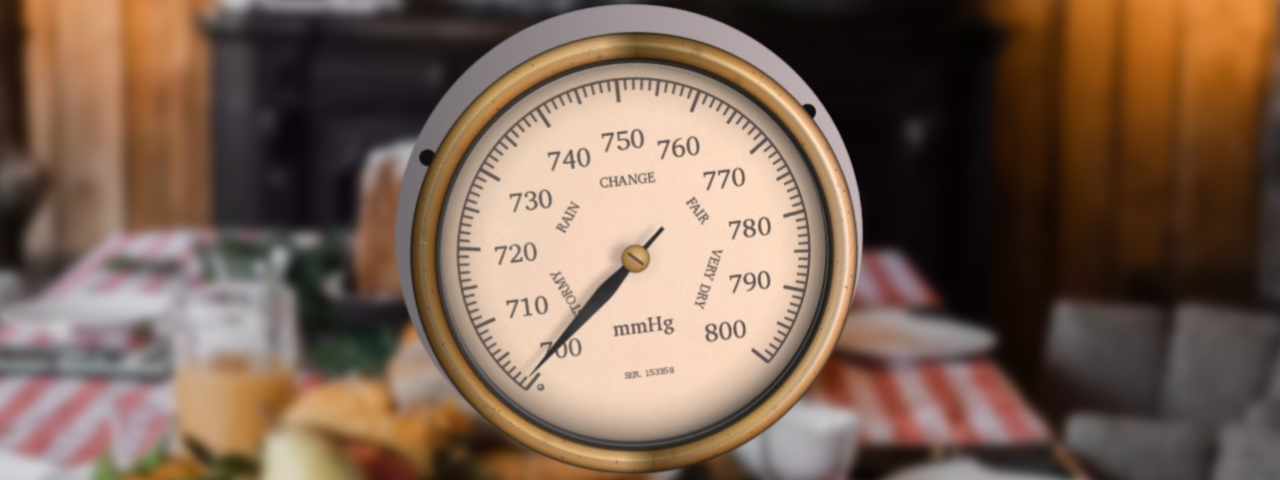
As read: **701** mmHg
